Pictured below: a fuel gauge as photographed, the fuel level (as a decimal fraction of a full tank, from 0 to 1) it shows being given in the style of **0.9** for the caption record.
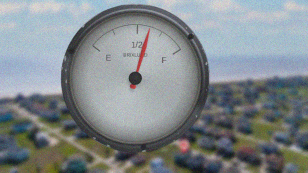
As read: **0.625**
